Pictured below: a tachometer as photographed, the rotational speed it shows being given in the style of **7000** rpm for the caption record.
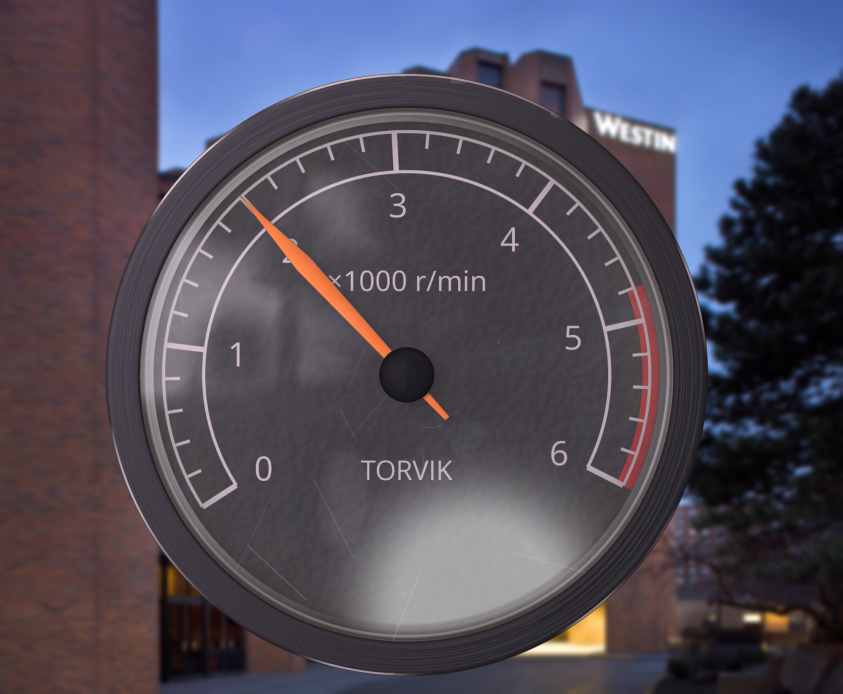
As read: **2000** rpm
